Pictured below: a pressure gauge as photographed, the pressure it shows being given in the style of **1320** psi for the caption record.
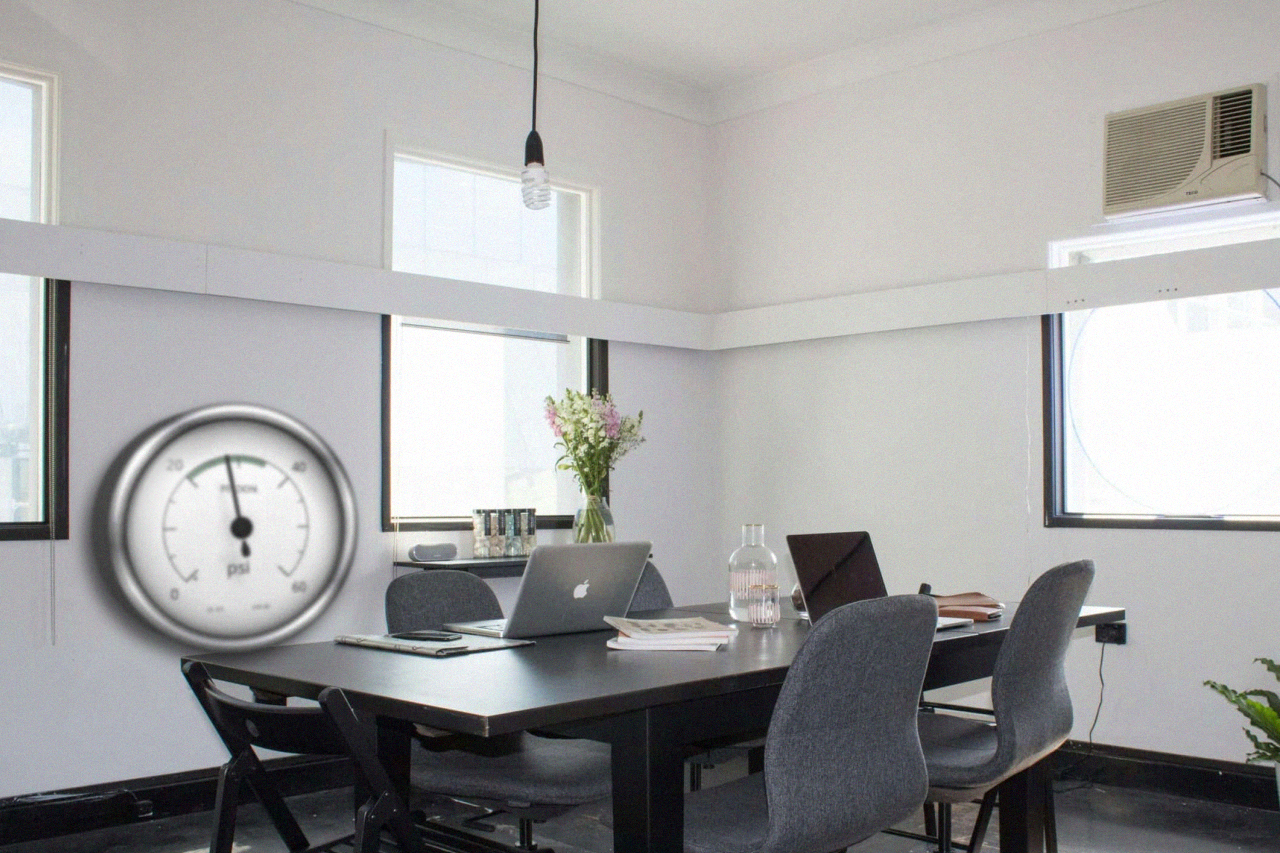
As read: **27.5** psi
